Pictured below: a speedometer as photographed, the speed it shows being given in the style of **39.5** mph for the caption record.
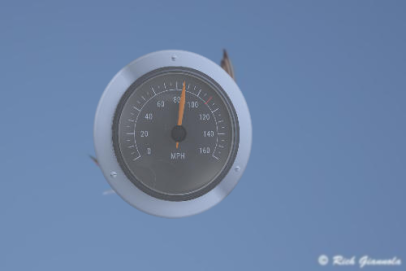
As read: **85** mph
